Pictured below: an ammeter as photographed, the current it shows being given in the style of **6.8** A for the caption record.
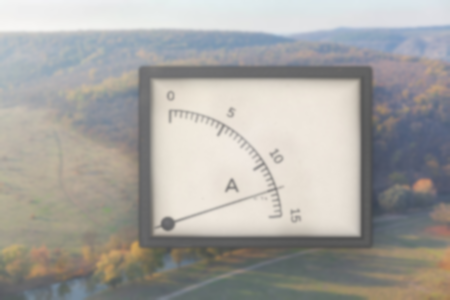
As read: **12.5** A
